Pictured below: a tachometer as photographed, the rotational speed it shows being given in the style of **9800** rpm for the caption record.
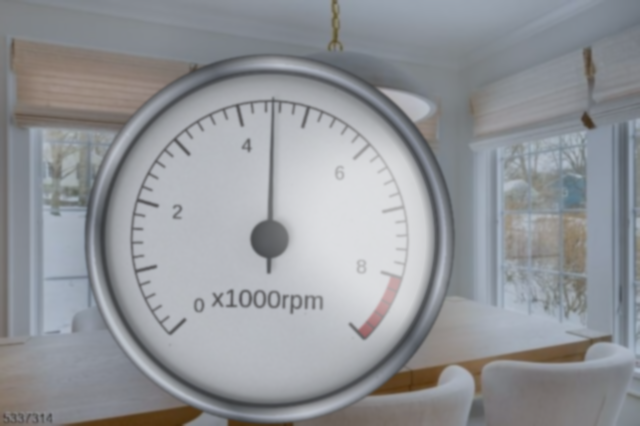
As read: **4500** rpm
